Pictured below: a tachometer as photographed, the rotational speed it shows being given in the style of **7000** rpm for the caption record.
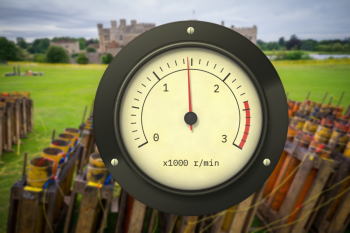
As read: **1450** rpm
